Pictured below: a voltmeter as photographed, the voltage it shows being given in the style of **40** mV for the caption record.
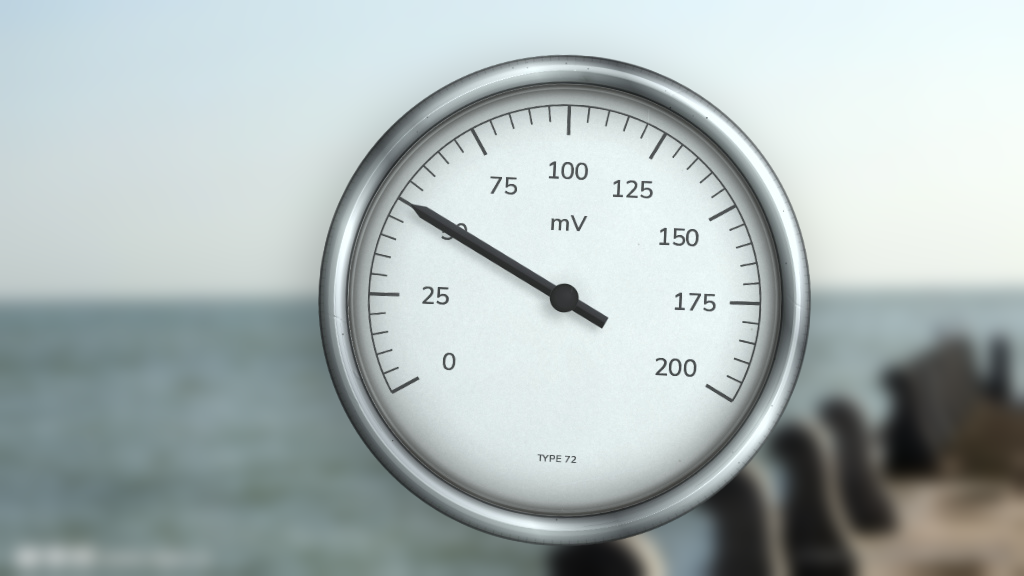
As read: **50** mV
